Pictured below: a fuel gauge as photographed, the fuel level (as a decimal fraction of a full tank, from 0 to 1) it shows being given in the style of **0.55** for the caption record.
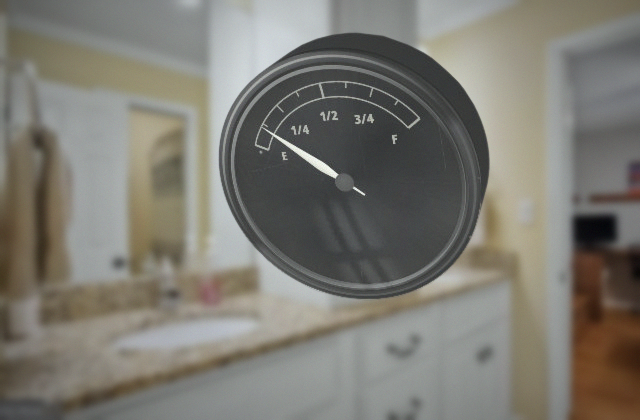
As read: **0.125**
